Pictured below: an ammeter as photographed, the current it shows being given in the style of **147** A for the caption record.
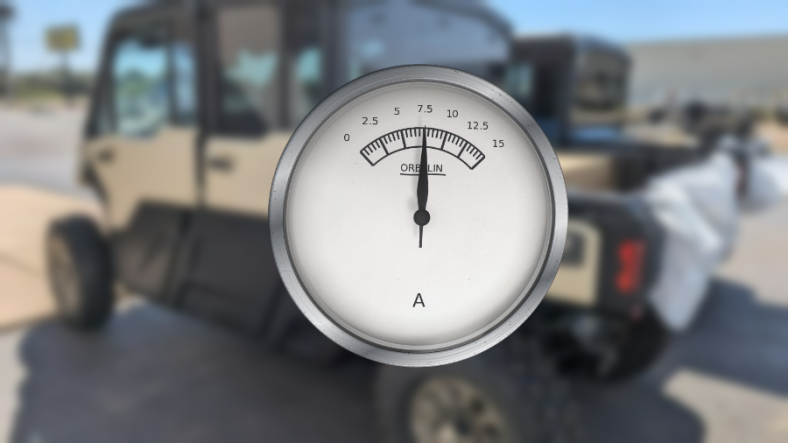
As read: **7.5** A
